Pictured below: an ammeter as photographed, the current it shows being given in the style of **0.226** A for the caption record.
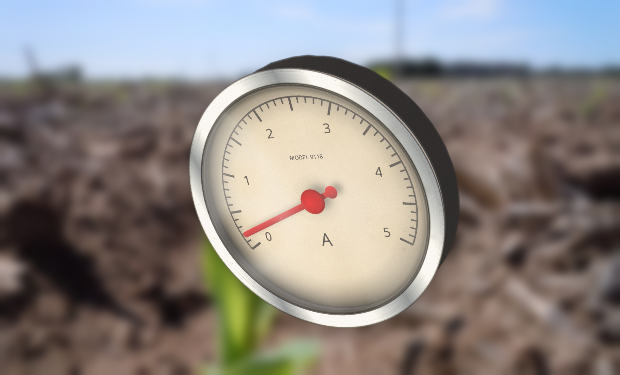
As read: **0.2** A
